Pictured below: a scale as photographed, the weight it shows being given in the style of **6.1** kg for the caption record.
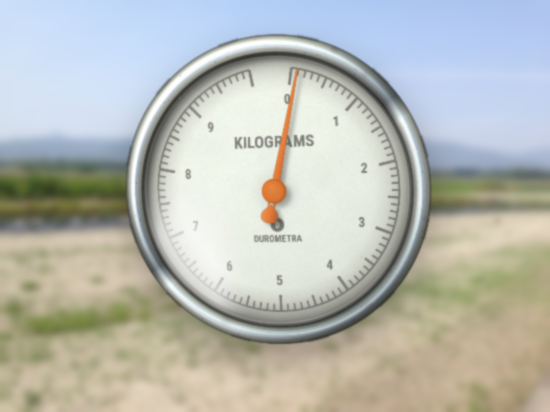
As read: **0.1** kg
